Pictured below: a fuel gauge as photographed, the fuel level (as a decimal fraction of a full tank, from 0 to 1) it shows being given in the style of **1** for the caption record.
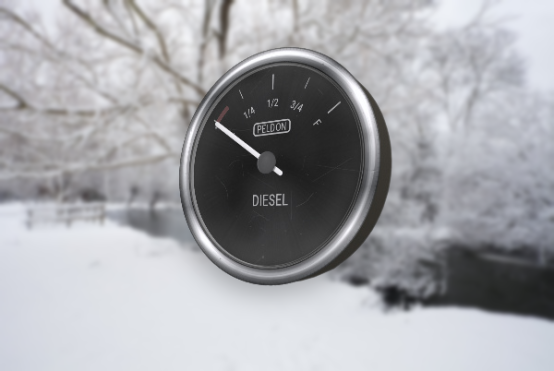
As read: **0**
